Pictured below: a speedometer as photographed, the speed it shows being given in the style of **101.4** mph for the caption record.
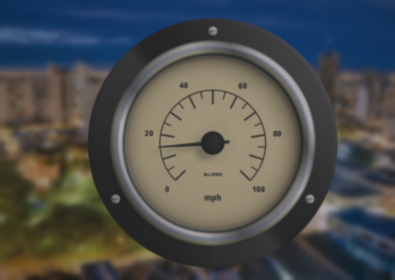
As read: **15** mph
